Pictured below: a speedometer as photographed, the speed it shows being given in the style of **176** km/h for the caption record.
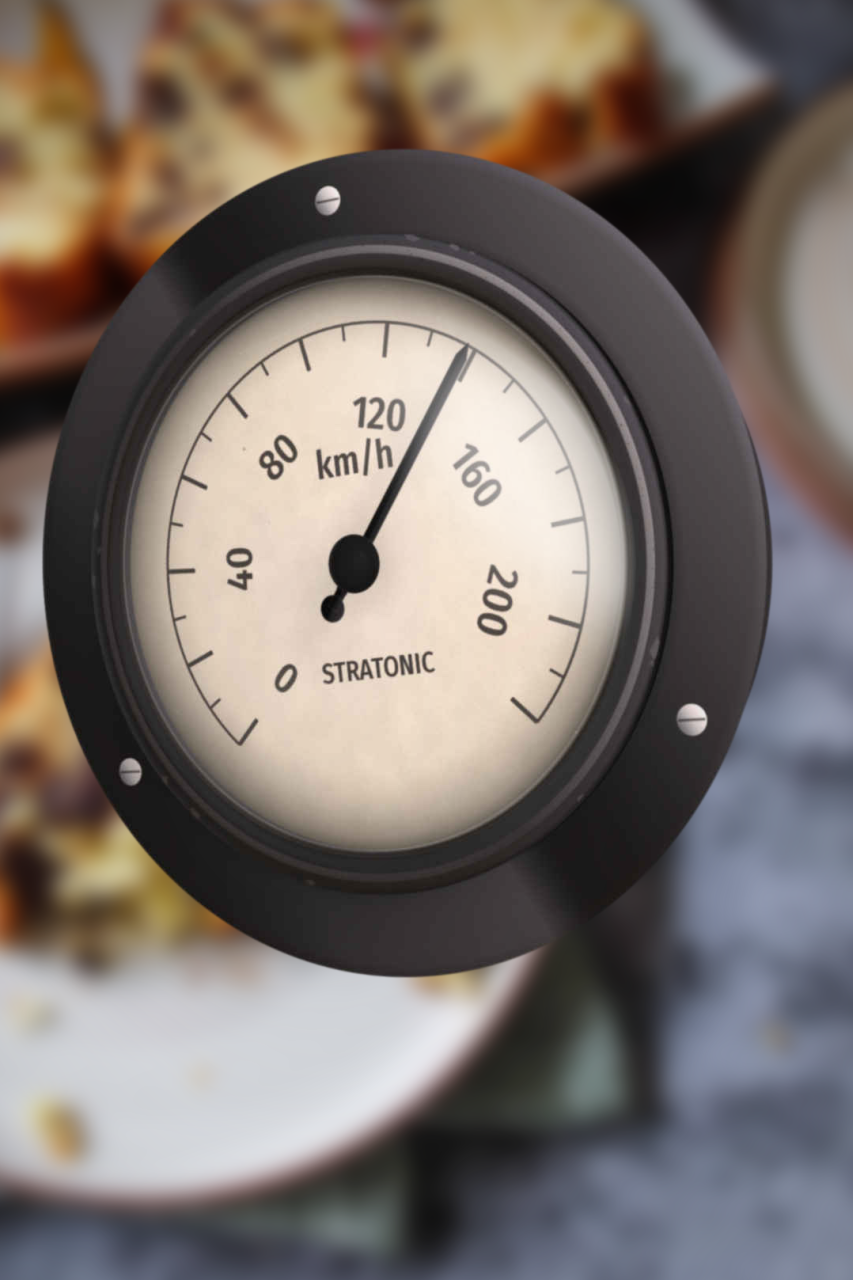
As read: **140** km/h
